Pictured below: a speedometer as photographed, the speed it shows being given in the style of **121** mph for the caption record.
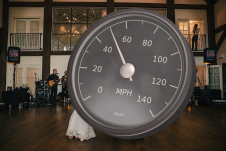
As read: **50** mph
